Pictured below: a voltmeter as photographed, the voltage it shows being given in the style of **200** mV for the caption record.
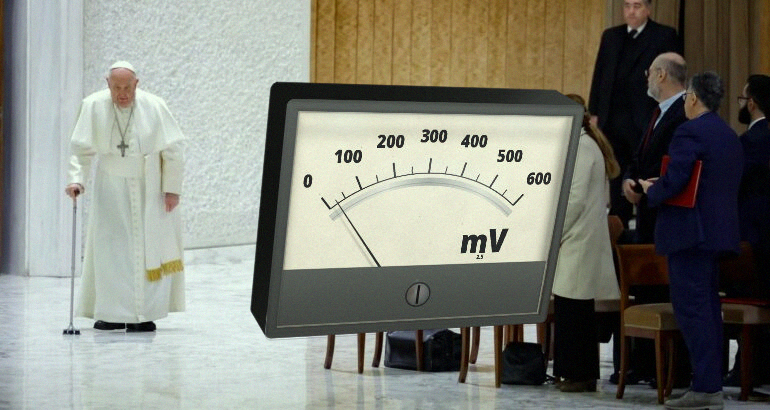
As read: **25** mV
